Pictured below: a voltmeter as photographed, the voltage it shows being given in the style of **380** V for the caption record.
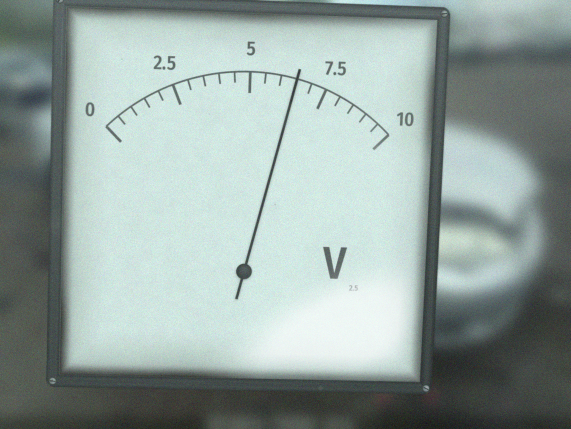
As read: **6.5** V
